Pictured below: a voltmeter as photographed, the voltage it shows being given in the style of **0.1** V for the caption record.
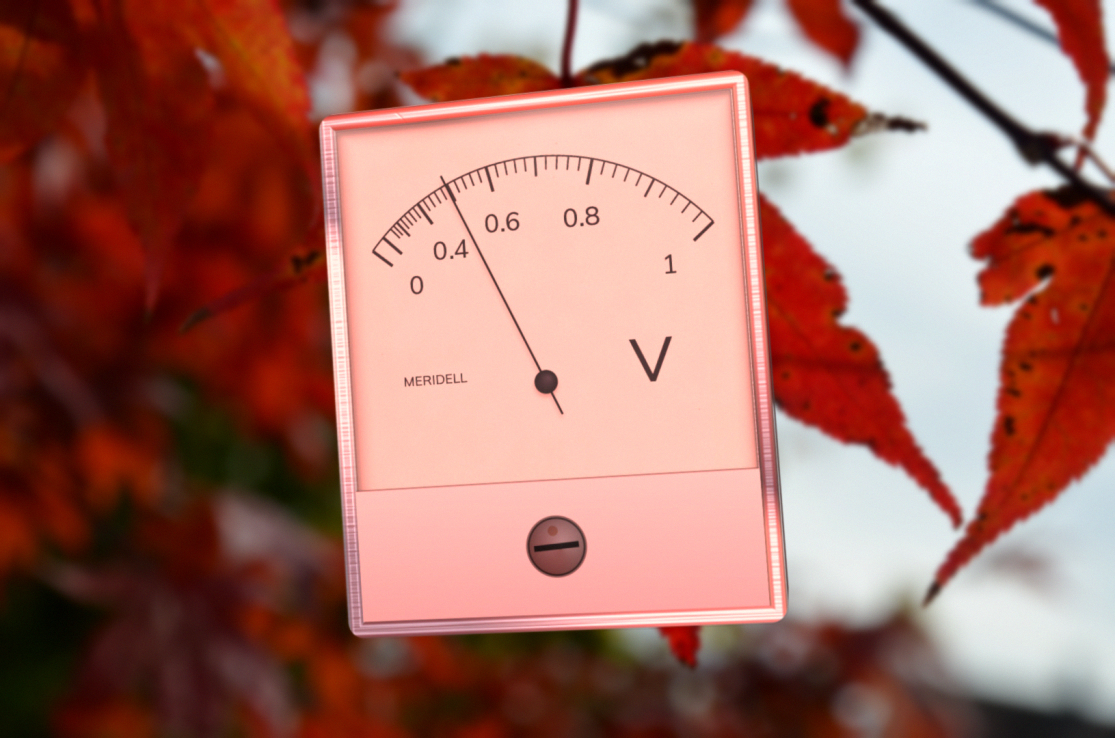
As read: **0.5** V
